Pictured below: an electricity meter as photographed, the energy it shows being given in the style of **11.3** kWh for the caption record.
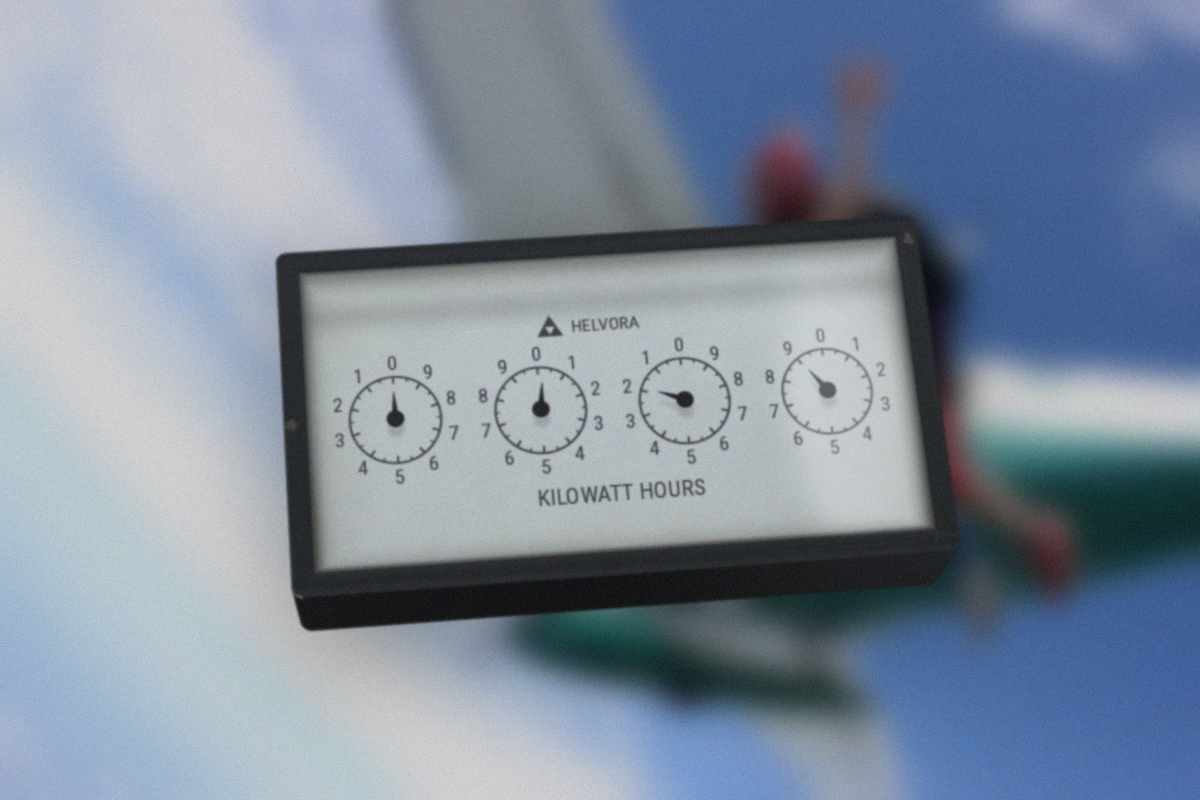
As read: **19** kWh
